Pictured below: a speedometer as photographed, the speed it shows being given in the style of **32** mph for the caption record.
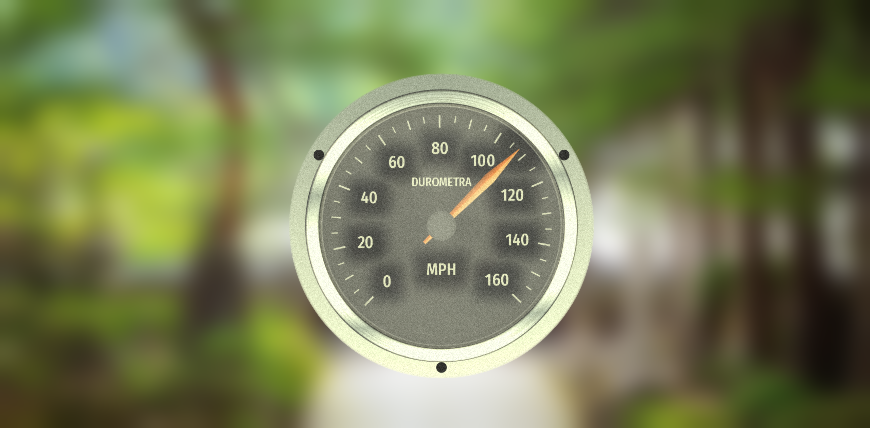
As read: **107.5** mph
